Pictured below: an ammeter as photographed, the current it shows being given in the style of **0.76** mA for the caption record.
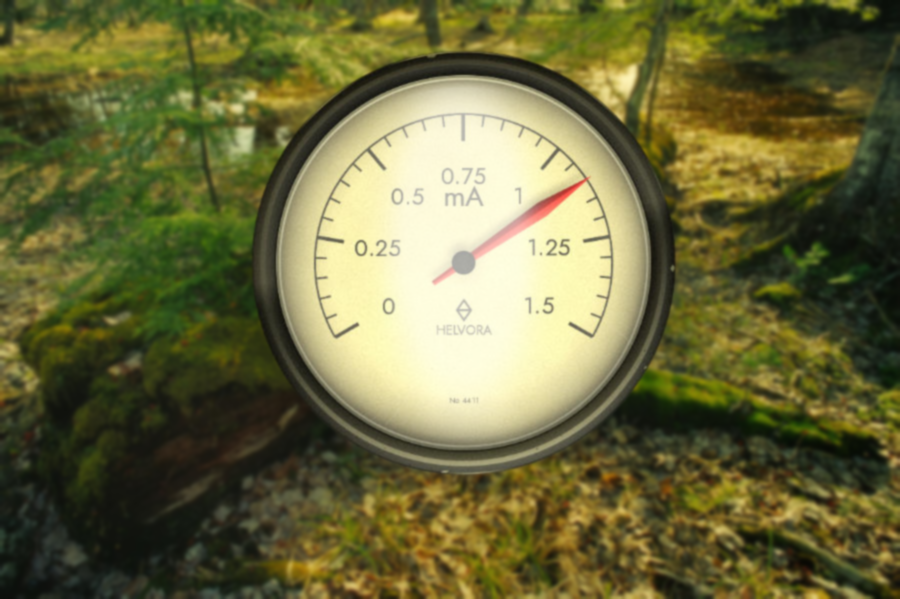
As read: **1.1** mA
